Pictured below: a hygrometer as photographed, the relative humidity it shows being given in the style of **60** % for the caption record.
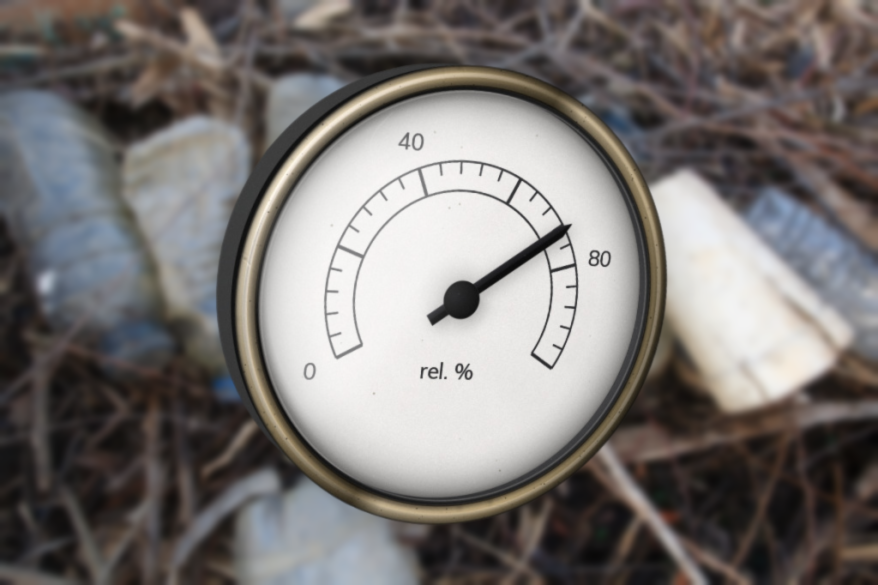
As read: **72** %
